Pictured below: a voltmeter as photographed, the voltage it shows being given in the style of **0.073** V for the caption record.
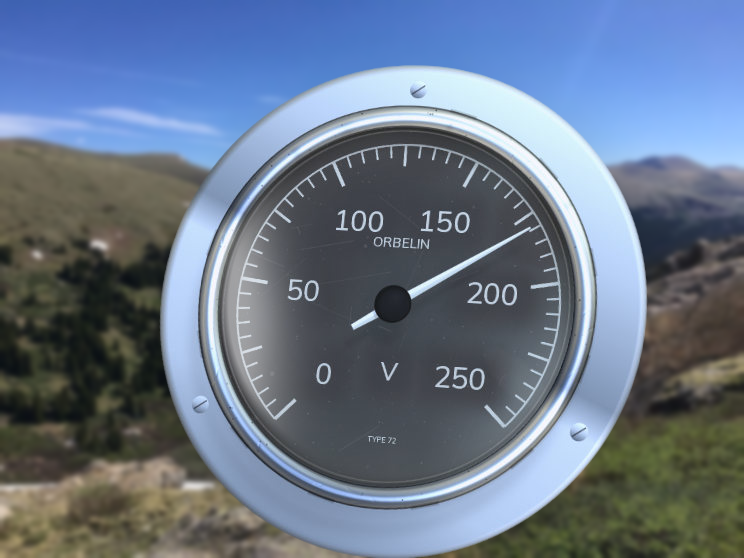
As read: **180** V
